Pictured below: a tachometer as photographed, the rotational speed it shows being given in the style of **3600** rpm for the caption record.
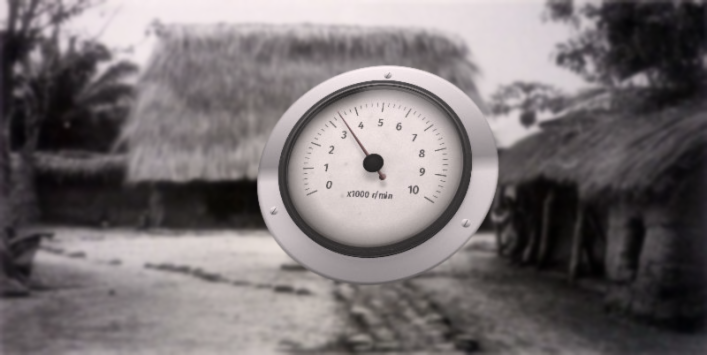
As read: **3400** rpm
